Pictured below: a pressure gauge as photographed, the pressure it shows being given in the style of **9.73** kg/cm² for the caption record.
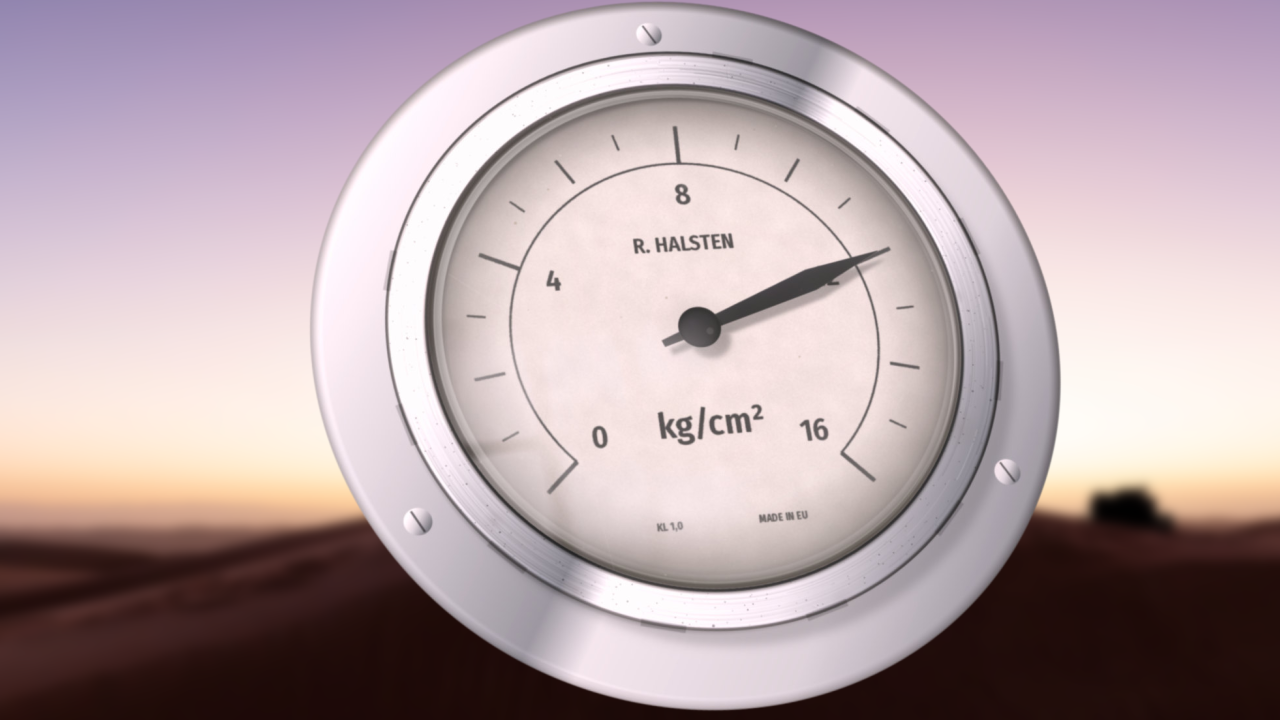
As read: **12** kg/cm²
